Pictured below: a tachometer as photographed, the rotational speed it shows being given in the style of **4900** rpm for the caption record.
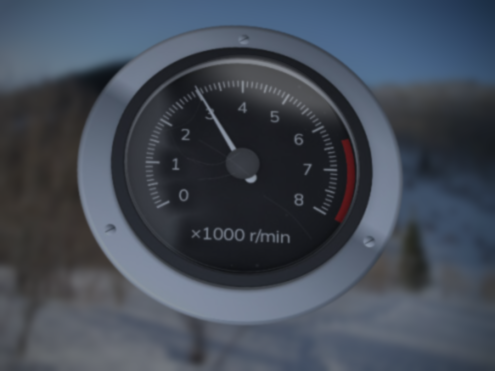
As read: **3000** rpm
